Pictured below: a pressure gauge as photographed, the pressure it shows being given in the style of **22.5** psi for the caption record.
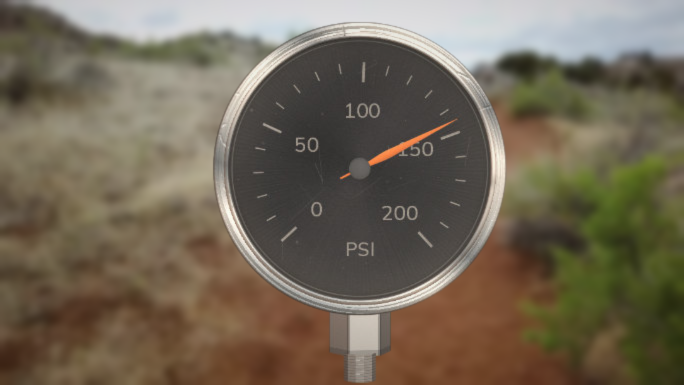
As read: **145** psi
